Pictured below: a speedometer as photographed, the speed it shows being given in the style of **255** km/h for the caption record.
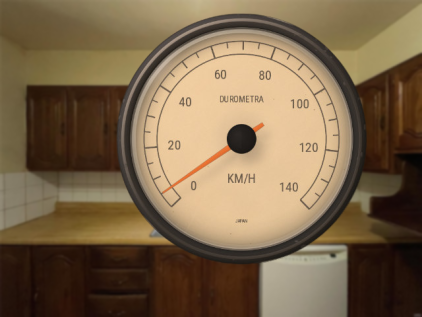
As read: **5** km/h
